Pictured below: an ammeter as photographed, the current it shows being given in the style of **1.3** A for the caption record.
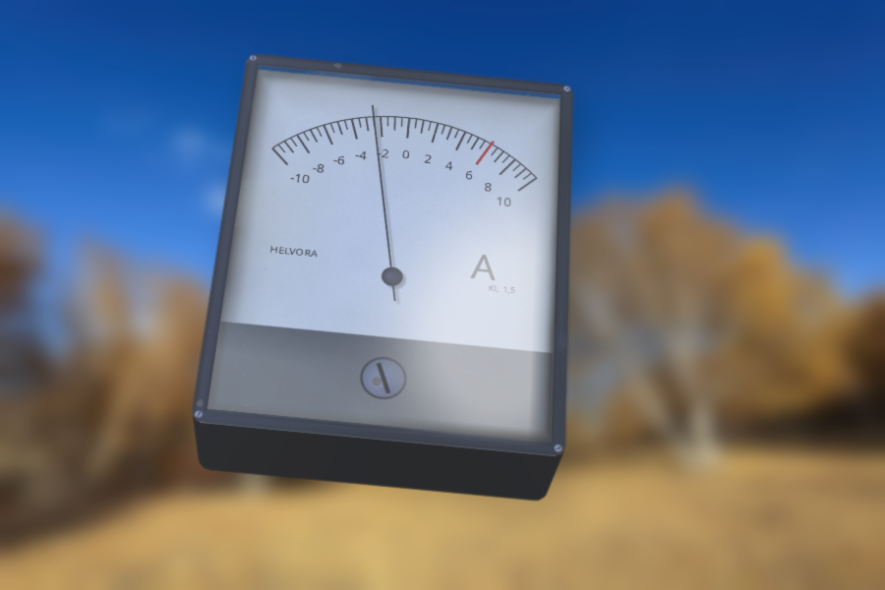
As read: **-2.5** A
